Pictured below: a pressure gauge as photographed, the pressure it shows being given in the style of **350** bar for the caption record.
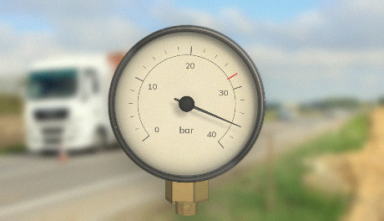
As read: **36** bar
